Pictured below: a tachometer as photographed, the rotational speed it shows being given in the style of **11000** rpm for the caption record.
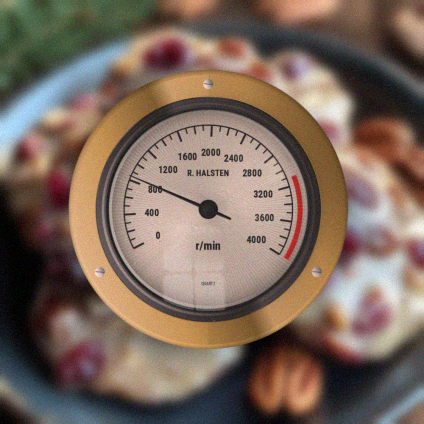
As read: **850** rpm
